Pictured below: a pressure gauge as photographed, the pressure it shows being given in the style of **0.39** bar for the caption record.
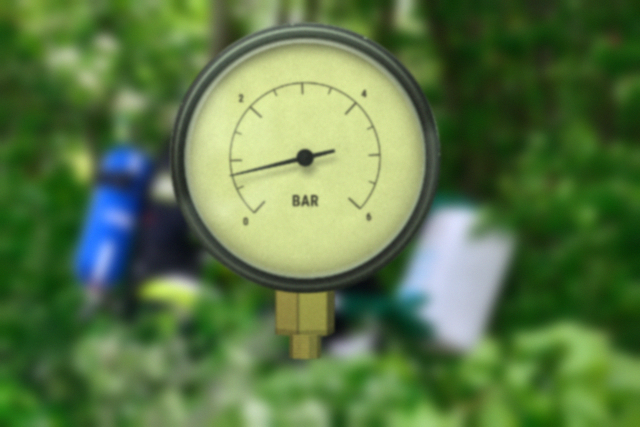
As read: **0.75** bar
